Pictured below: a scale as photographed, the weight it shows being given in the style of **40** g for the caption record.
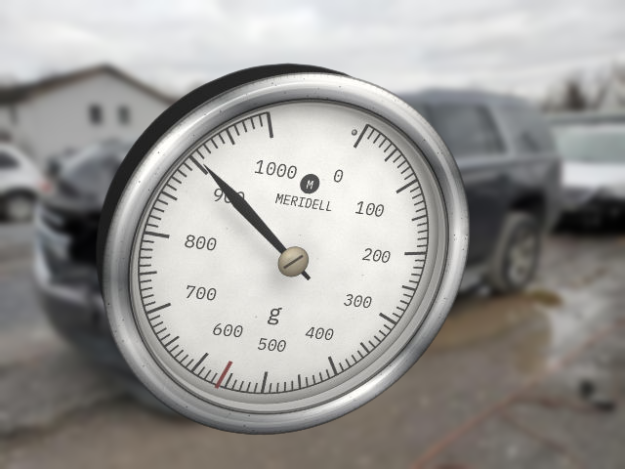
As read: **905** g
